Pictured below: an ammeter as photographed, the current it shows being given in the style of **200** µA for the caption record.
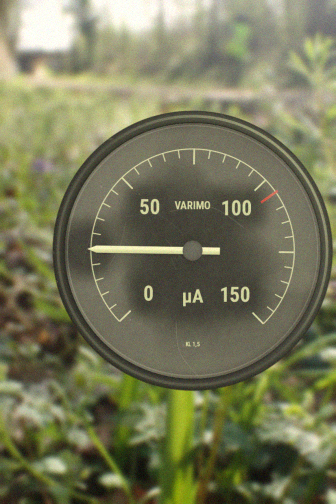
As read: **25** µA
